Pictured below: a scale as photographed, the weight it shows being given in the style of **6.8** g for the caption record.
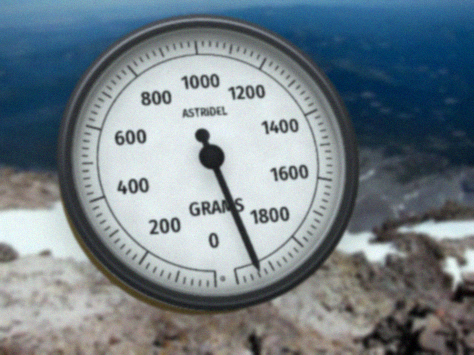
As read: **1940** g
